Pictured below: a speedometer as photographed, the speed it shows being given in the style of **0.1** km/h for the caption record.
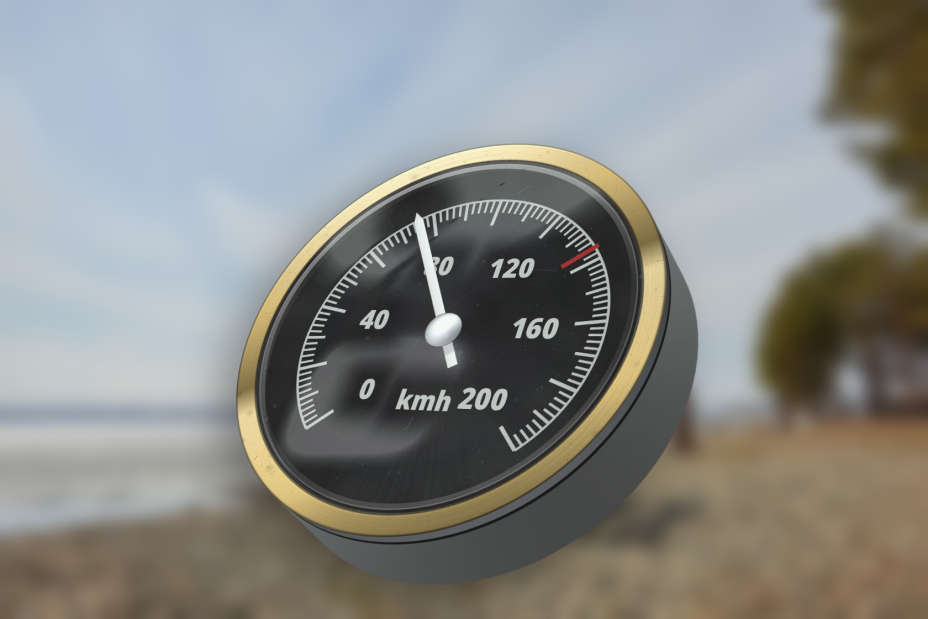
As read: **76** km/h
